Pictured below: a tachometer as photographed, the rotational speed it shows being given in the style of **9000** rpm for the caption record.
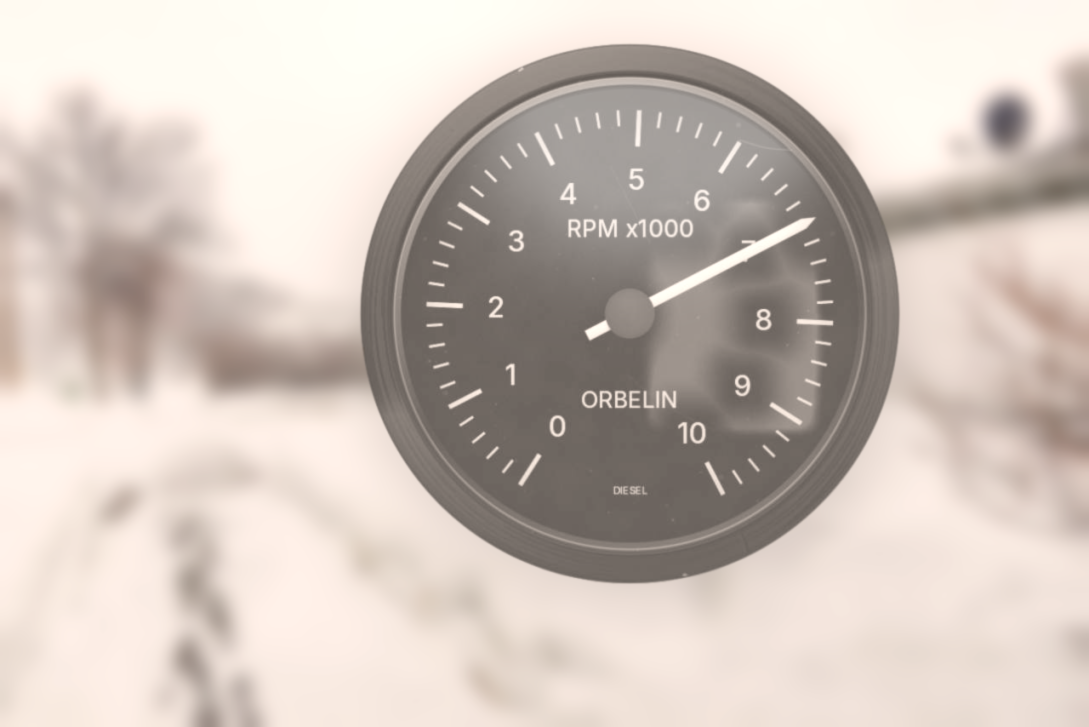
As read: **7000** rpm
